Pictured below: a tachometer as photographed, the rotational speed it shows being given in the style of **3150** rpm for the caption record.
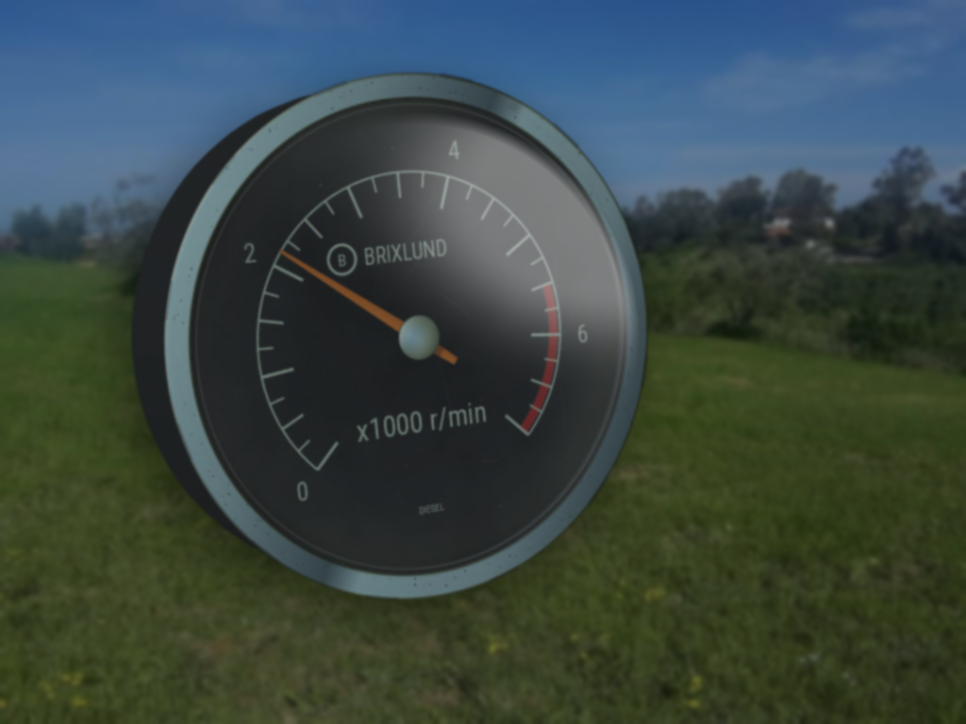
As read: **2125** rpm
